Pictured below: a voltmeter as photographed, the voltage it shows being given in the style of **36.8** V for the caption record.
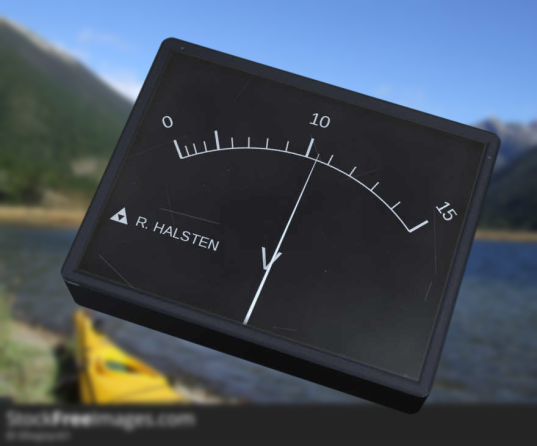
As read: **10.5** V
